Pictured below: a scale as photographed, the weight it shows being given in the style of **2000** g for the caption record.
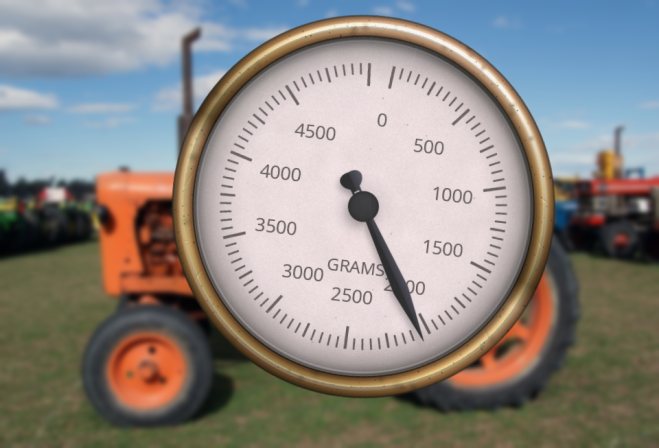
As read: **2050** g
